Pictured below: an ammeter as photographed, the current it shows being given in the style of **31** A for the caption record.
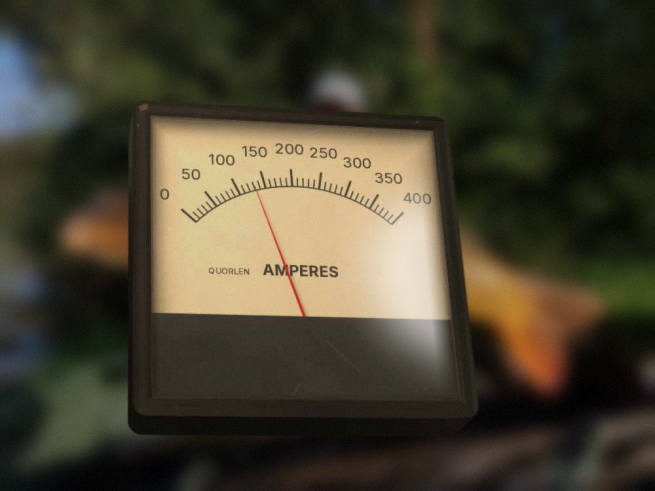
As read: **130** A
